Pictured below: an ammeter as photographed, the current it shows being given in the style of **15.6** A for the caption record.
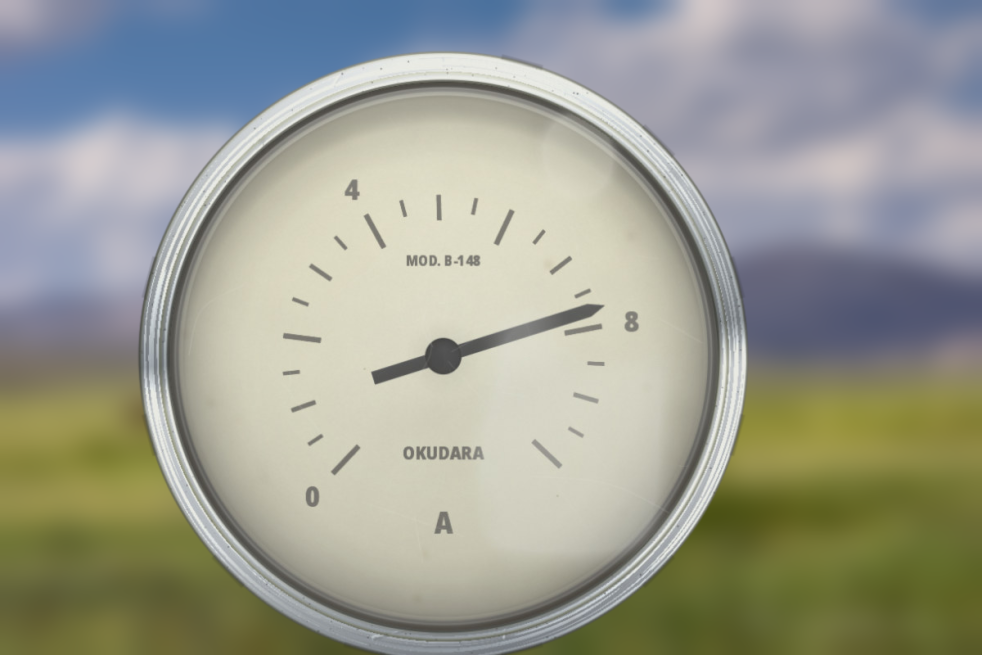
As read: **7.75** A
